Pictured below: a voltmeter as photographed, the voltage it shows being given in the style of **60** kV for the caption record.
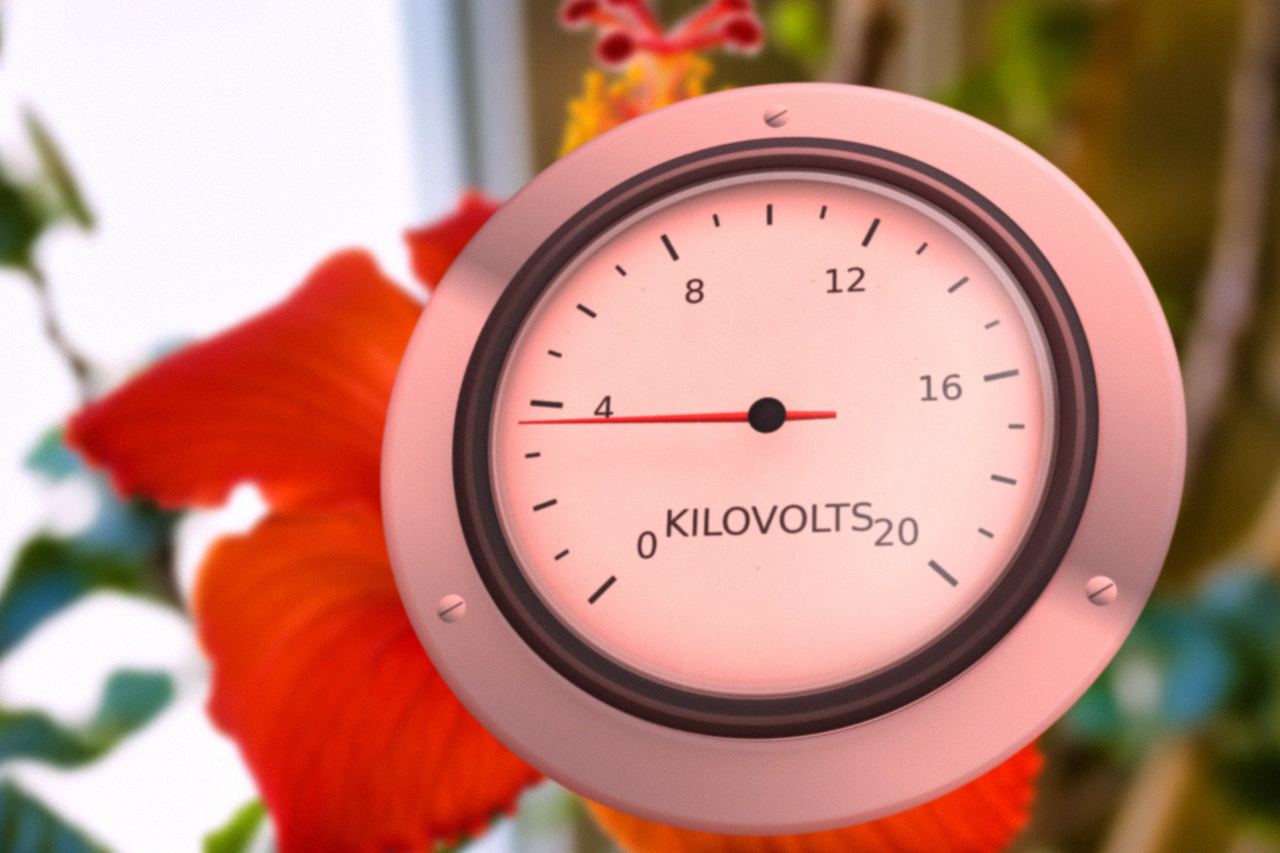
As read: **3.5** kV
